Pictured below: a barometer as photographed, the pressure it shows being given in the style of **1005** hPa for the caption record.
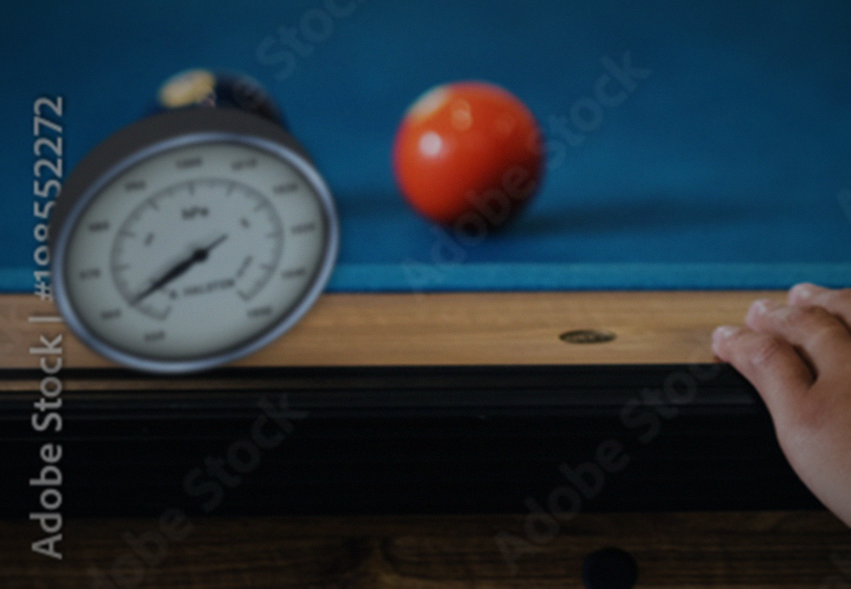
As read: **960** hPa
